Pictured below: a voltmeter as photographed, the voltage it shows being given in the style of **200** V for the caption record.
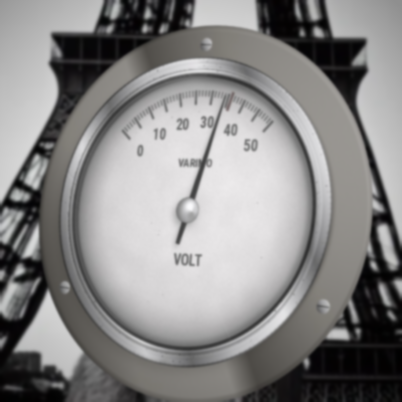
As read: **35** V
